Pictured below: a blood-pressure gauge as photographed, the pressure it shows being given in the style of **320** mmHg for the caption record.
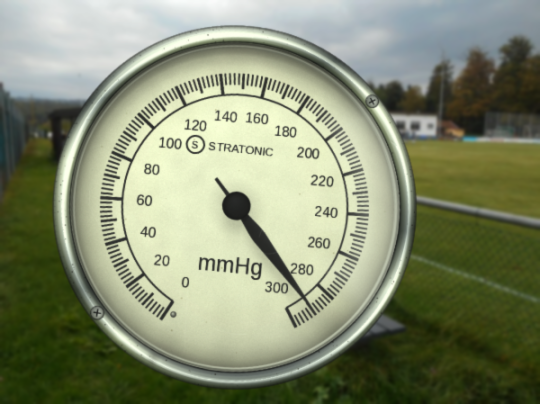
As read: **290** mmHg
